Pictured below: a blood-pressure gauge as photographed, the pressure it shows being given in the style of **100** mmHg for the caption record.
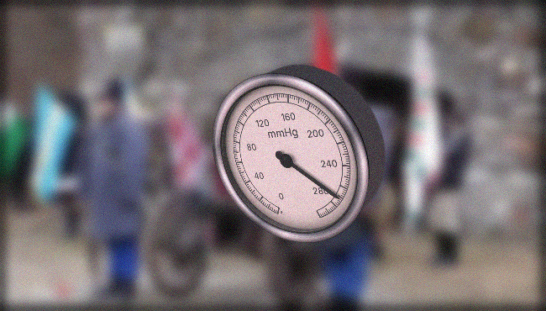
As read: **270** mmHg
